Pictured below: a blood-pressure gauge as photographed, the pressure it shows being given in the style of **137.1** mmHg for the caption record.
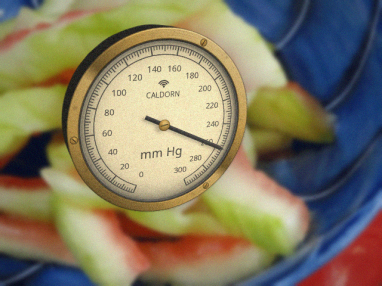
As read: **260** mmHg
